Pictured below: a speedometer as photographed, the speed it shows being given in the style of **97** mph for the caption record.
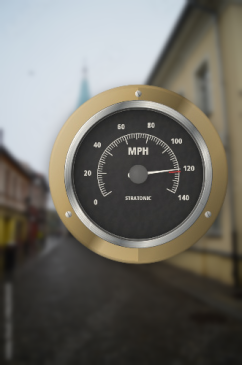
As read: **120** mph
